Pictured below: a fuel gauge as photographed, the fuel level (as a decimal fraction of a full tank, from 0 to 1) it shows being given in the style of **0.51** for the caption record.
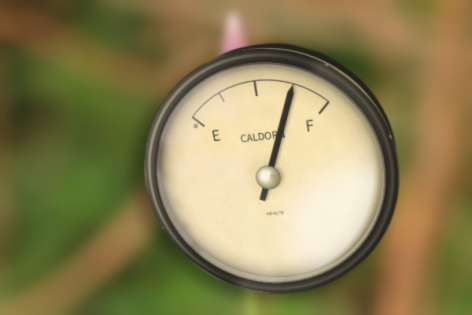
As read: **0.75**
